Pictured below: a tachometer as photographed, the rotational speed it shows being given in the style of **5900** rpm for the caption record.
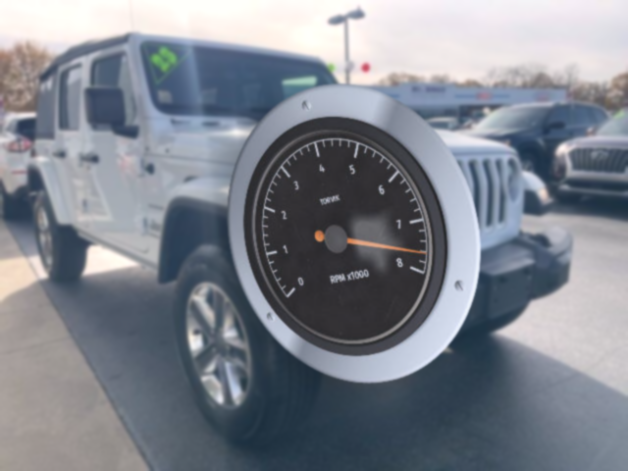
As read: **7600** rpm
